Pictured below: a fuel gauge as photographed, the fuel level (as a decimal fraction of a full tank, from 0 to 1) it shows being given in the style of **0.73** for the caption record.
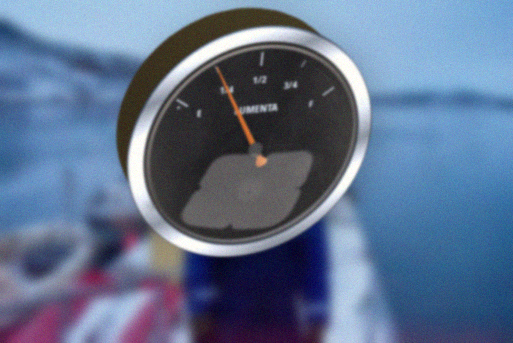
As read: **0.25**
